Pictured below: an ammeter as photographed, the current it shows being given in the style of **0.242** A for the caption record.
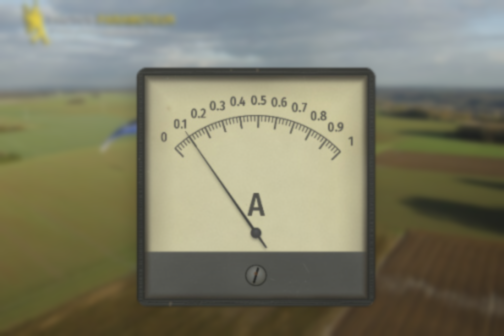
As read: **0.1** A
